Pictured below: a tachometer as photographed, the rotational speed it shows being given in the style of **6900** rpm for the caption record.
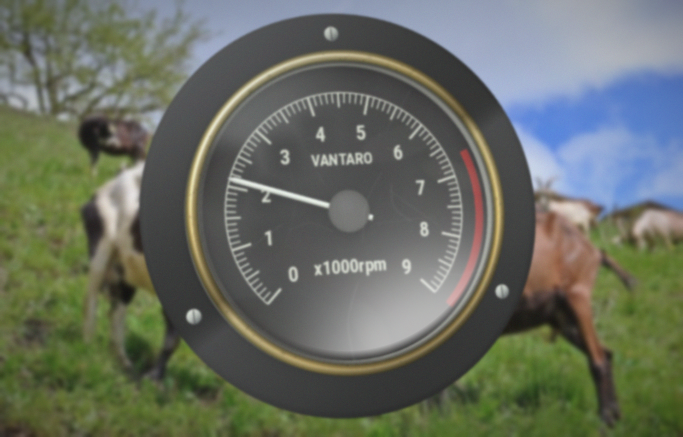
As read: **2100** rpm
